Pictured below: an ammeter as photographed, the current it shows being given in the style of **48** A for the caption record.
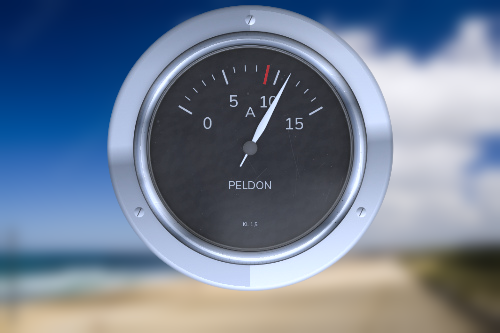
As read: **11** A
